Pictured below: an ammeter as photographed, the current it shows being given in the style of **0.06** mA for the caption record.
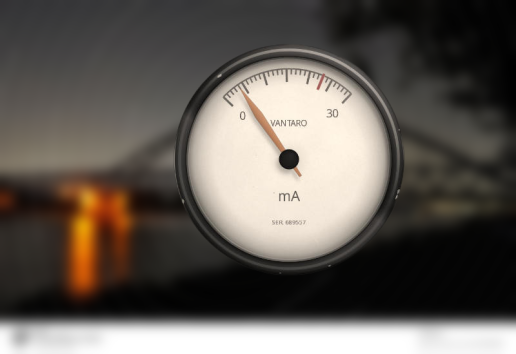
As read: **4** mA
